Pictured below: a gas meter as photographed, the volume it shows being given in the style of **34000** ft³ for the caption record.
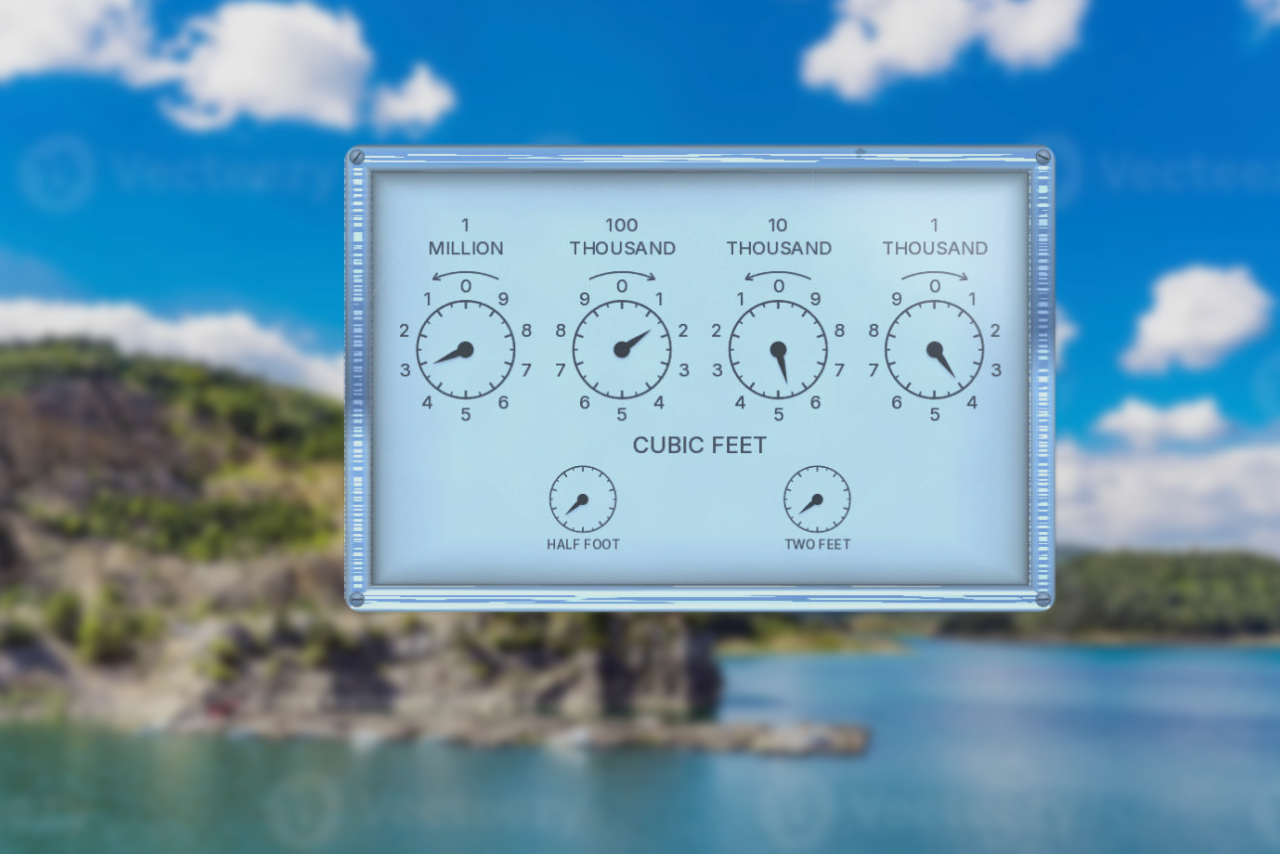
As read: **315400** ft³
